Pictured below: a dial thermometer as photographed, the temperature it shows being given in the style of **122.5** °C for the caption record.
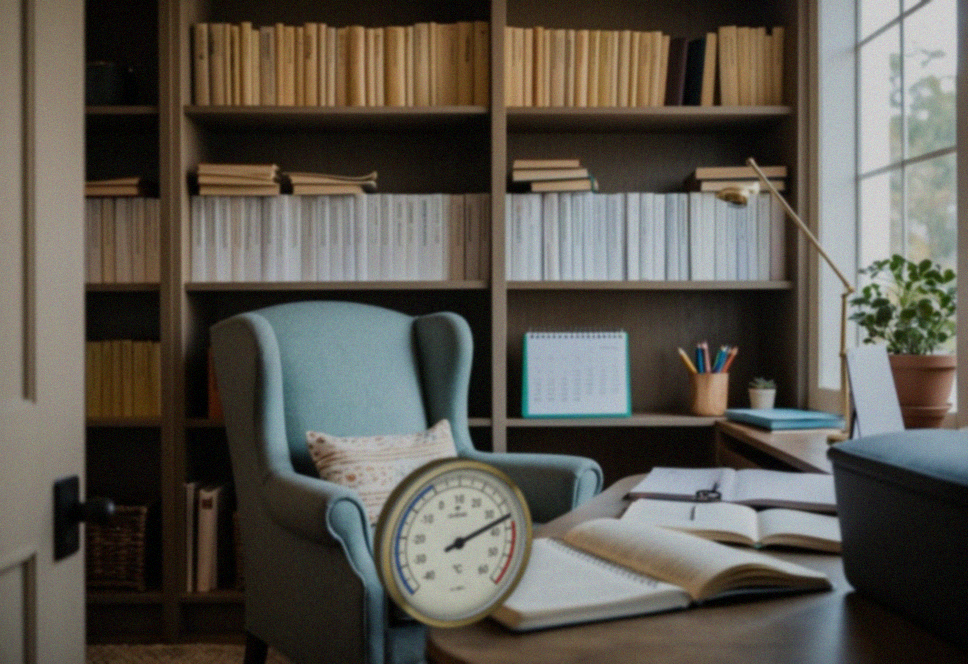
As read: **35** °C
